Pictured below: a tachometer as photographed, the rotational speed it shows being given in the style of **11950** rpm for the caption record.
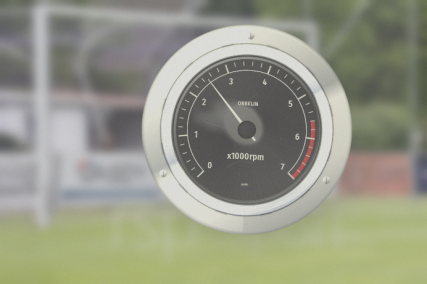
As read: **2500** rpm
